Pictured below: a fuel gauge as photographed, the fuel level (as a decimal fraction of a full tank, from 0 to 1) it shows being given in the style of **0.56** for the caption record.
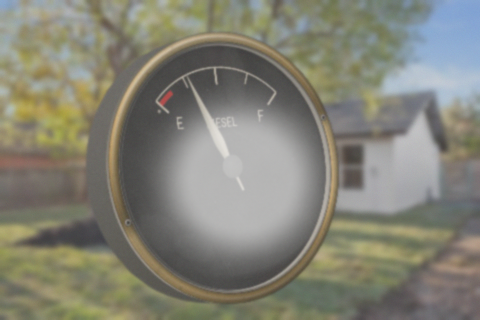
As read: **0.25**
